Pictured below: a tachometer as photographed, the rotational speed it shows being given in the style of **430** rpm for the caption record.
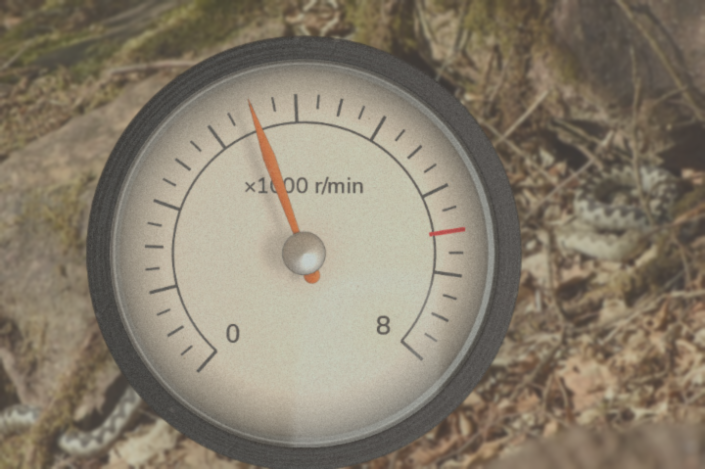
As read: **3500** rpm
